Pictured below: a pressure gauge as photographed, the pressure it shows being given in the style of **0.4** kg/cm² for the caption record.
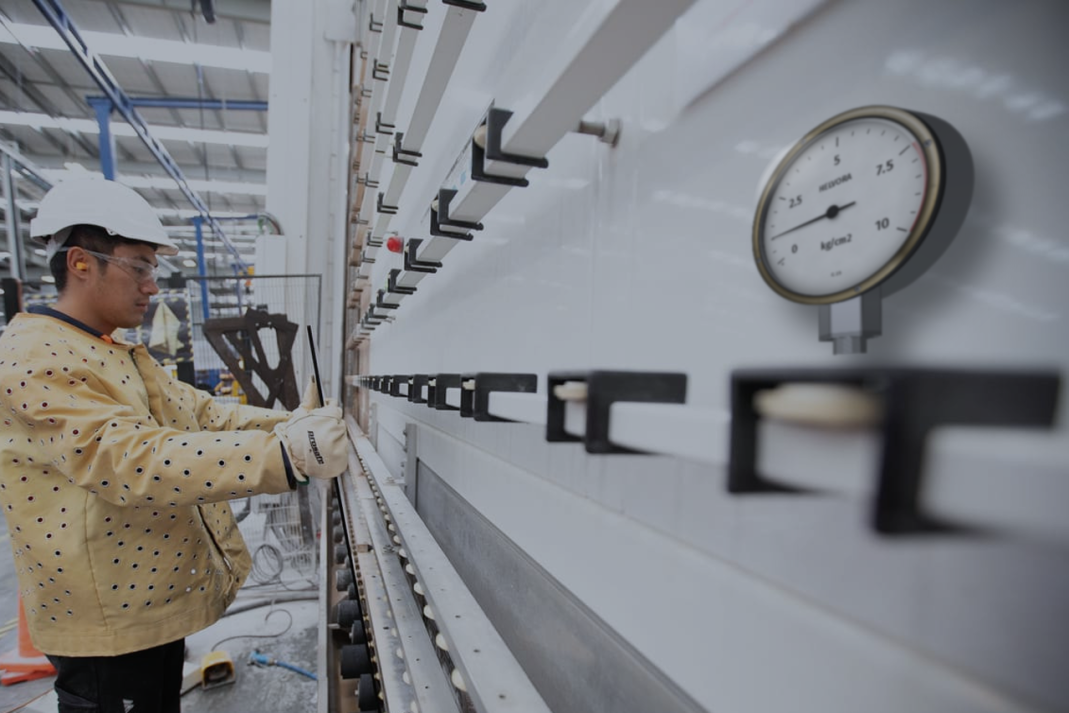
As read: **1** kg/cm²
